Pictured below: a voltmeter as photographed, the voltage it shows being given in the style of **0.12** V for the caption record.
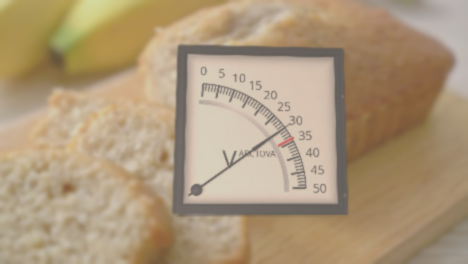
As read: **30** V
